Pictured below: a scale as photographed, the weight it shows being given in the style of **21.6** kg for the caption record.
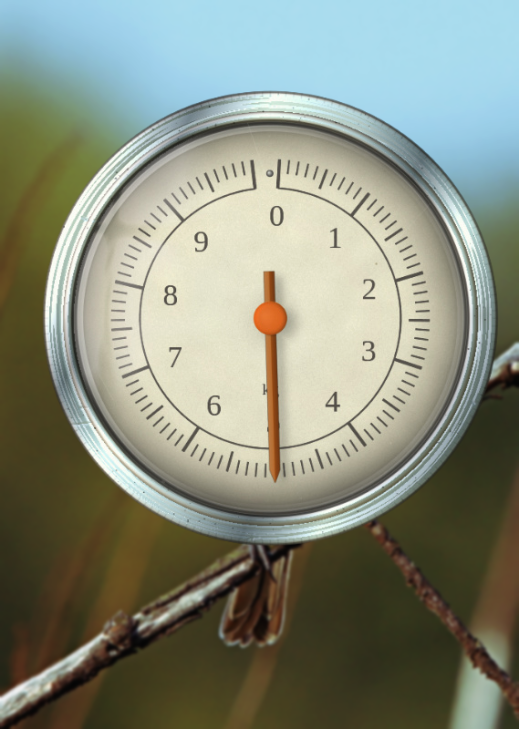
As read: **5** kg
